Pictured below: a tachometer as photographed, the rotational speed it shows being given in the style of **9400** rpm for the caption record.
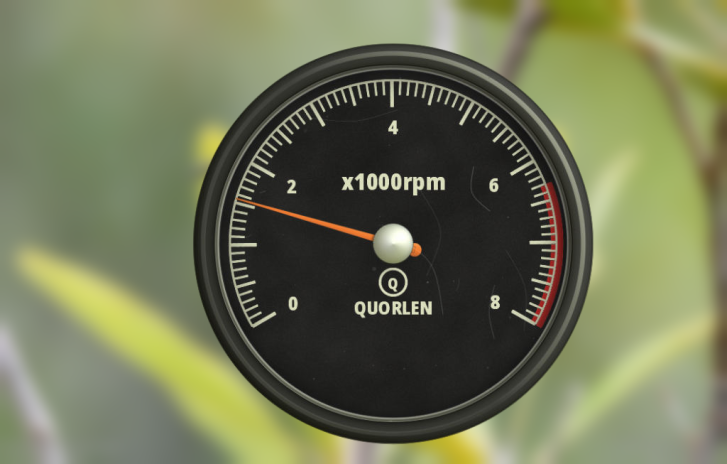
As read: **1550** rpm
